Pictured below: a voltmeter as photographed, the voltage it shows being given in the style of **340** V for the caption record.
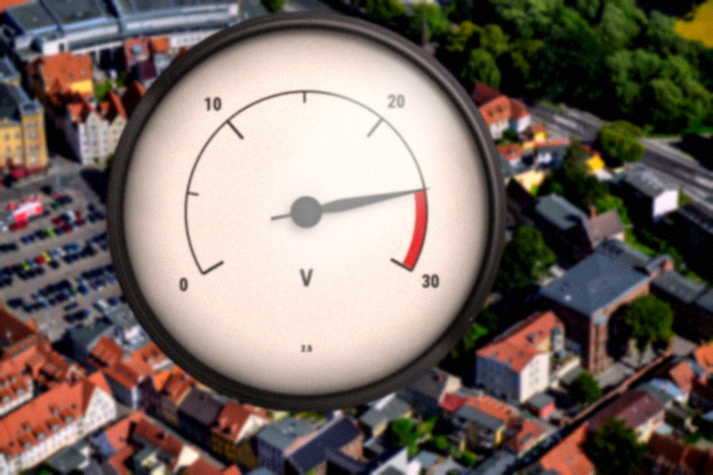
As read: **25** V
